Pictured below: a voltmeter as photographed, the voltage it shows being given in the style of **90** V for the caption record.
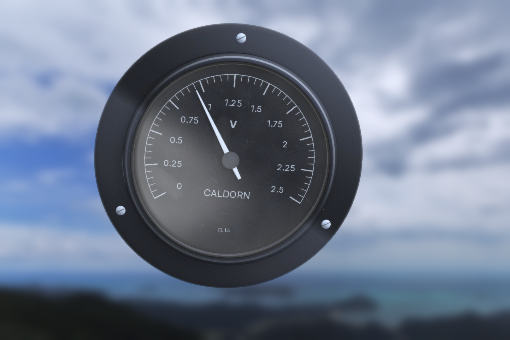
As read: **0.95** V
